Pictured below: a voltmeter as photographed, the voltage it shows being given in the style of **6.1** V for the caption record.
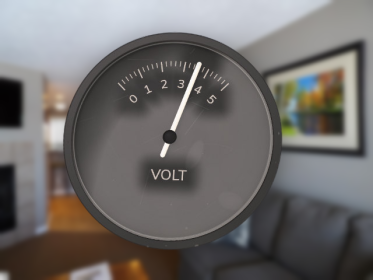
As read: **3.6** V
